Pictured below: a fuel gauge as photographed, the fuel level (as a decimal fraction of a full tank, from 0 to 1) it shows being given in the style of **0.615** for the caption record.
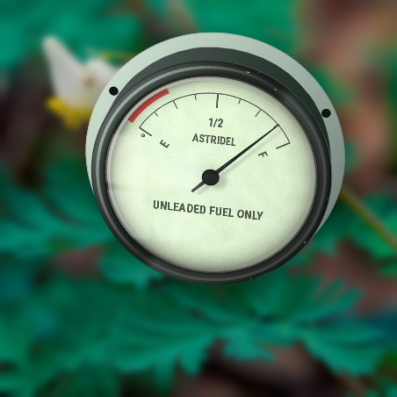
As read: **0.875**
